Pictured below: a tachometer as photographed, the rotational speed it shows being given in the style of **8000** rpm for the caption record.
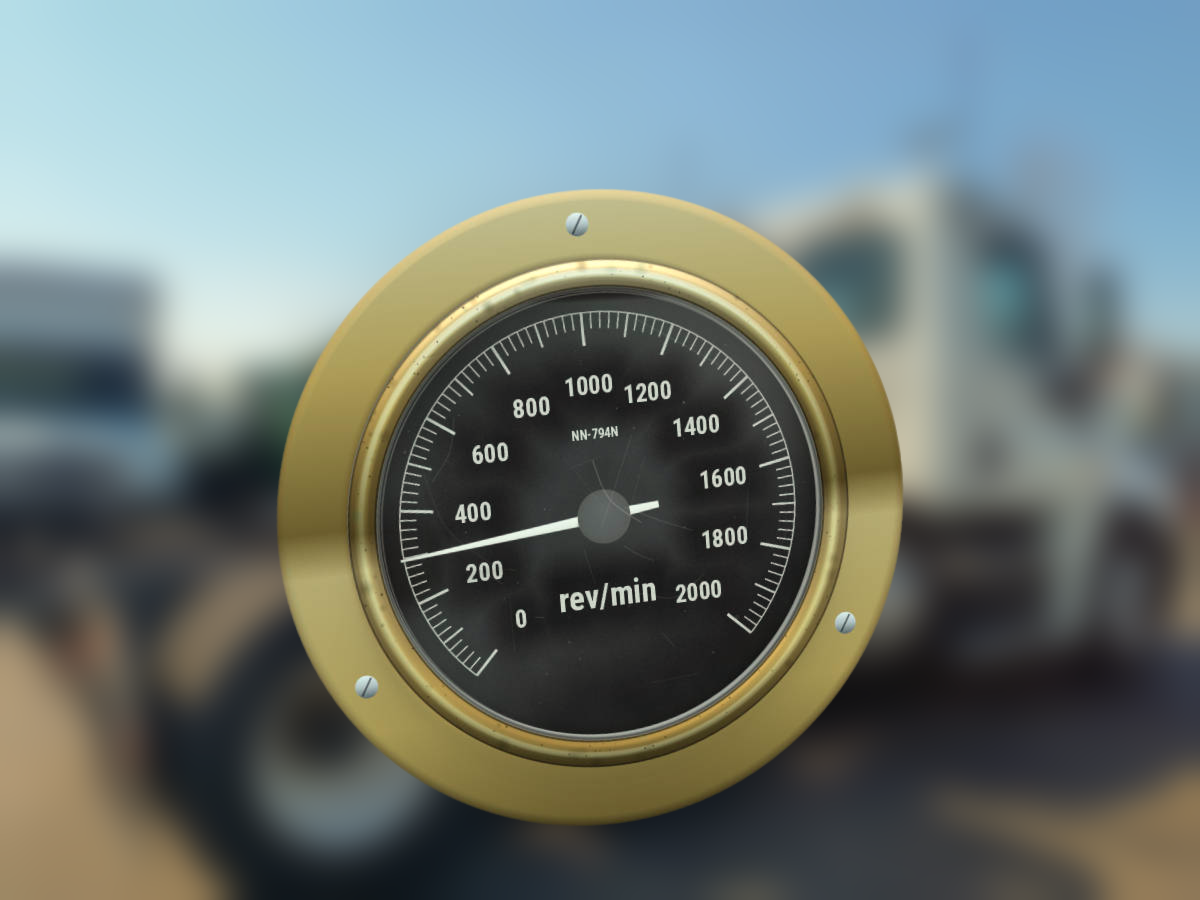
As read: **300** rpm
